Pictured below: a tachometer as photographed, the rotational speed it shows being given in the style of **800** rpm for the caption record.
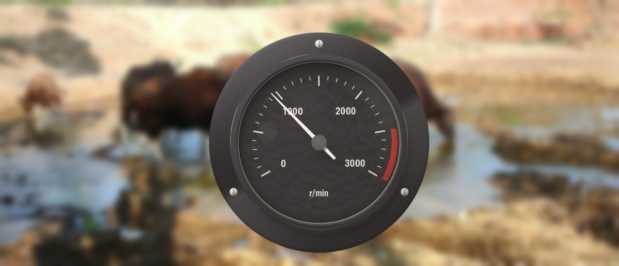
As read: **950** rpm
